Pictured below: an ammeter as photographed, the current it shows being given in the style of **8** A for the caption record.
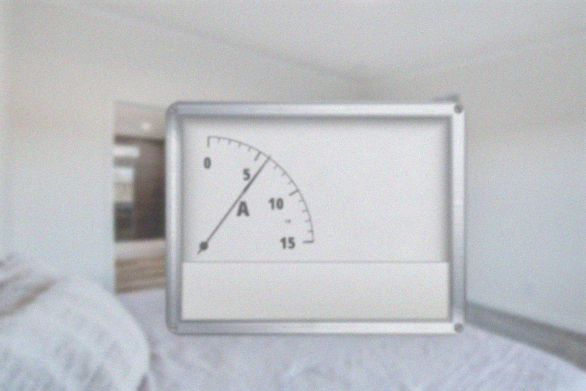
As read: **6** A
